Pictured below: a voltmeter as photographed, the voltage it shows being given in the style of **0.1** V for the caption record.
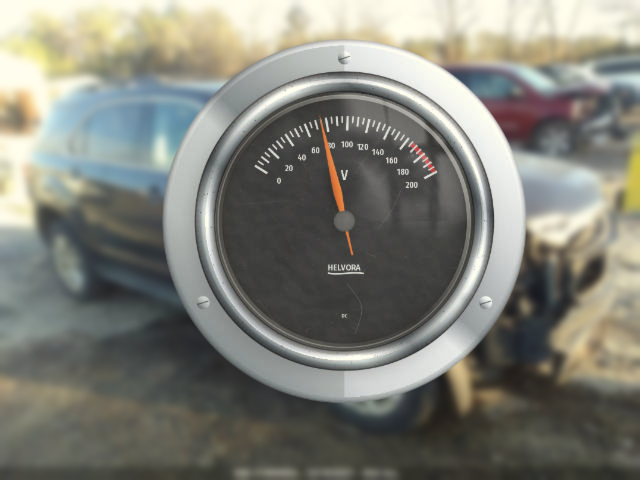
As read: **75** V
